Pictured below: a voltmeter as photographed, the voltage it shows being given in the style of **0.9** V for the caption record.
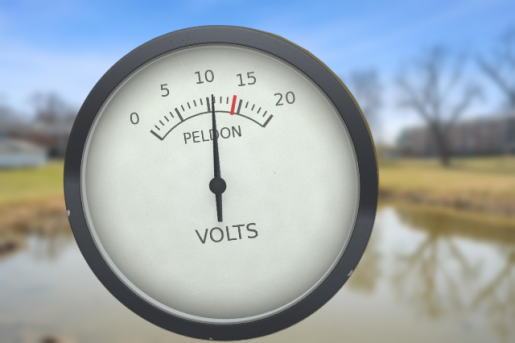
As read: **11** V
